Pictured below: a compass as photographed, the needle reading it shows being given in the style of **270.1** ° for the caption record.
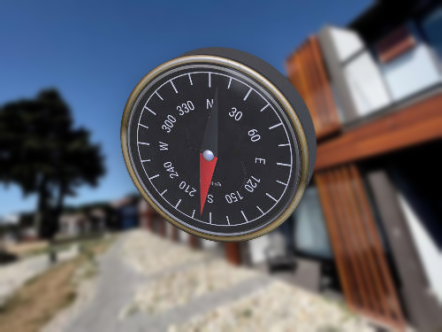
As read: **187.5** °
